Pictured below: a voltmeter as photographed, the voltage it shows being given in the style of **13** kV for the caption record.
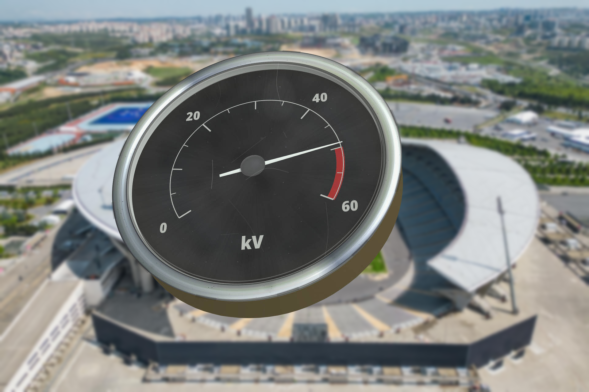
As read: **50** kV
